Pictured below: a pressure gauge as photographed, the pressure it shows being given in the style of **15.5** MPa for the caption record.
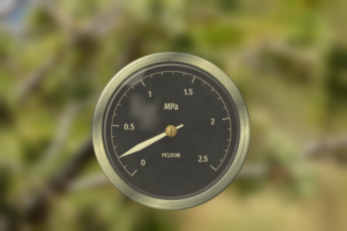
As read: **0.2** MPa
